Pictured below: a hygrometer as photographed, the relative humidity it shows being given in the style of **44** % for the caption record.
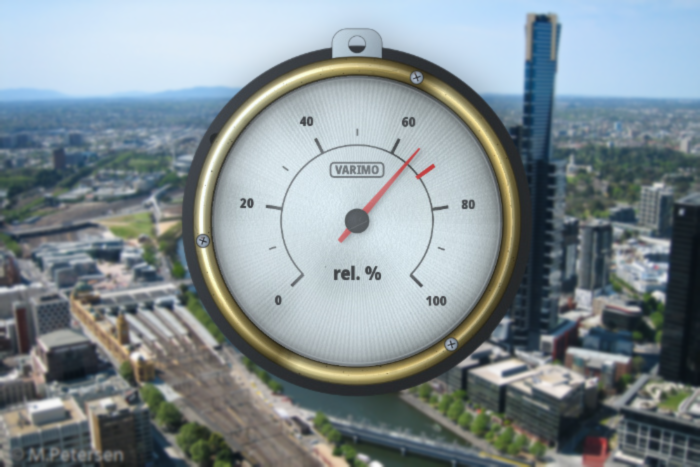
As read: **65** %
